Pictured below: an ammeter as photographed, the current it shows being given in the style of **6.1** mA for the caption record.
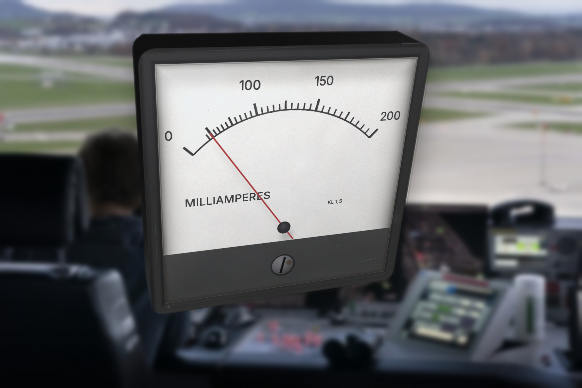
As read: **50** mA
